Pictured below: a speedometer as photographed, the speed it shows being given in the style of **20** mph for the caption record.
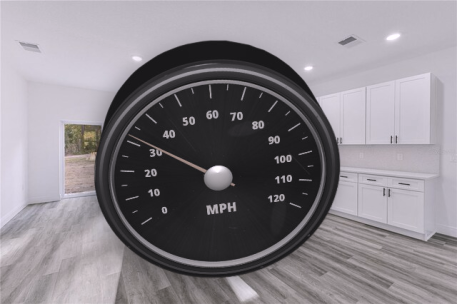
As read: **32.5** mph
